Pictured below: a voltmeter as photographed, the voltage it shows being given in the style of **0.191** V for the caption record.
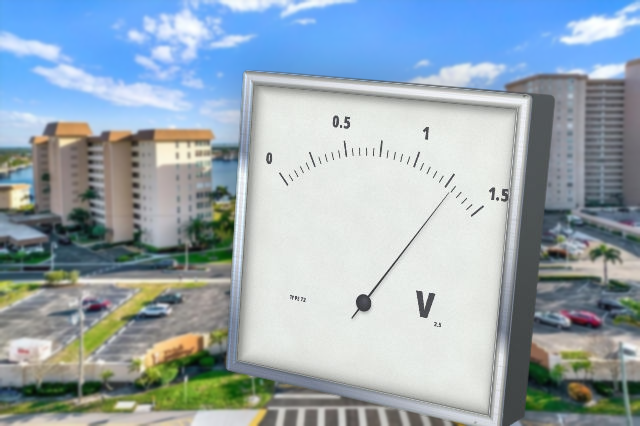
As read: **1.3** V
